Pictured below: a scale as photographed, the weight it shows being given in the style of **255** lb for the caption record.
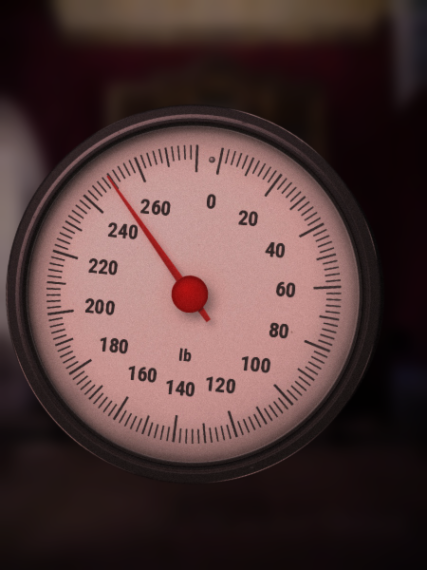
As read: **250** lb
